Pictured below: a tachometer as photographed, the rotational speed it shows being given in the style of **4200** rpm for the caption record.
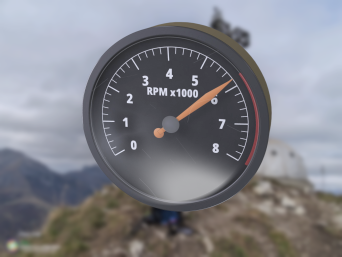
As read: **5800** rpm
